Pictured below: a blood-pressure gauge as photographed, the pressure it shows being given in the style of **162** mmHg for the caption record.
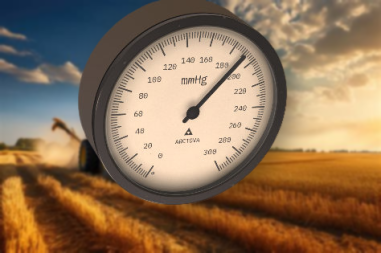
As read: **190** mmHg
